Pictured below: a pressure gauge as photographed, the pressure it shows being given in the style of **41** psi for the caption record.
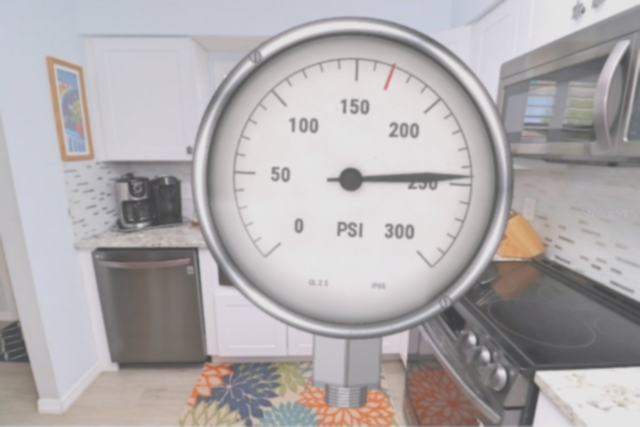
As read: **245** psi
